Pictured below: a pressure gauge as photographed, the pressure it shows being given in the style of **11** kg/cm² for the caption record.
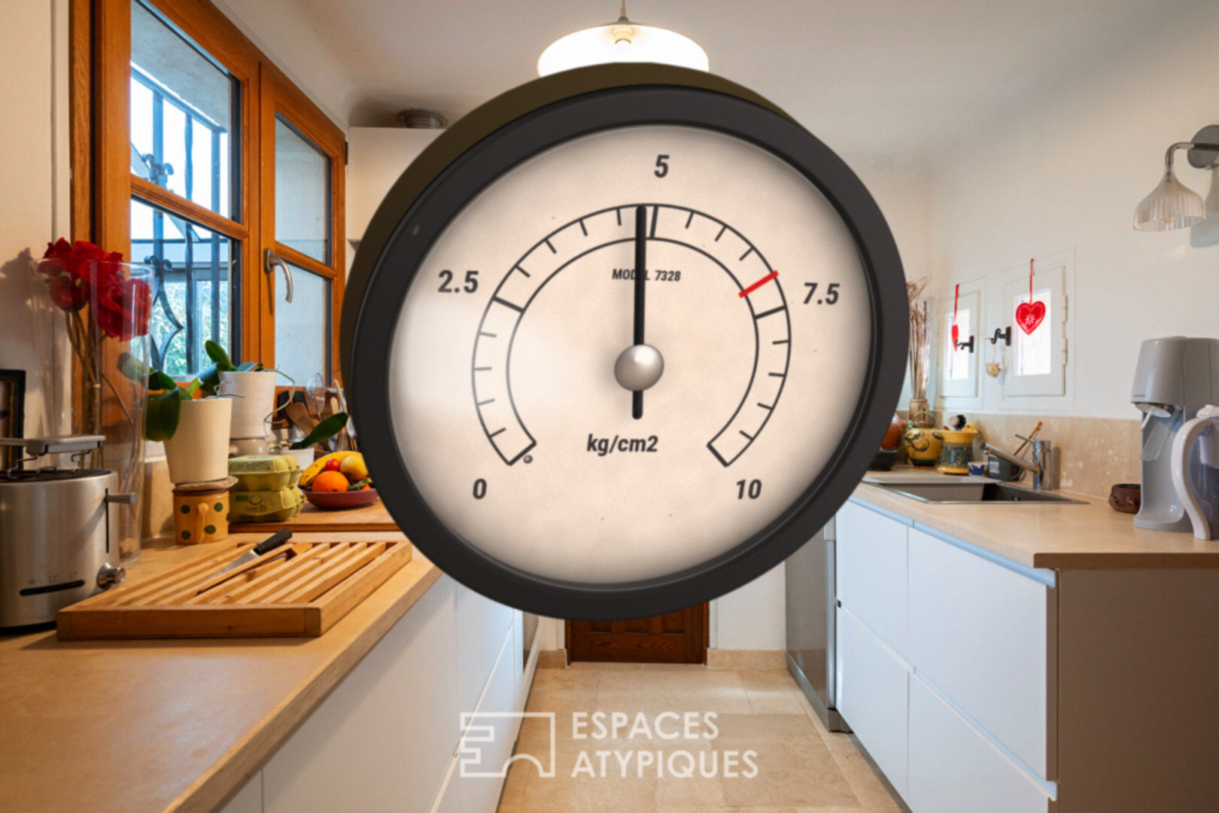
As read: **4.75** kg/cm²
